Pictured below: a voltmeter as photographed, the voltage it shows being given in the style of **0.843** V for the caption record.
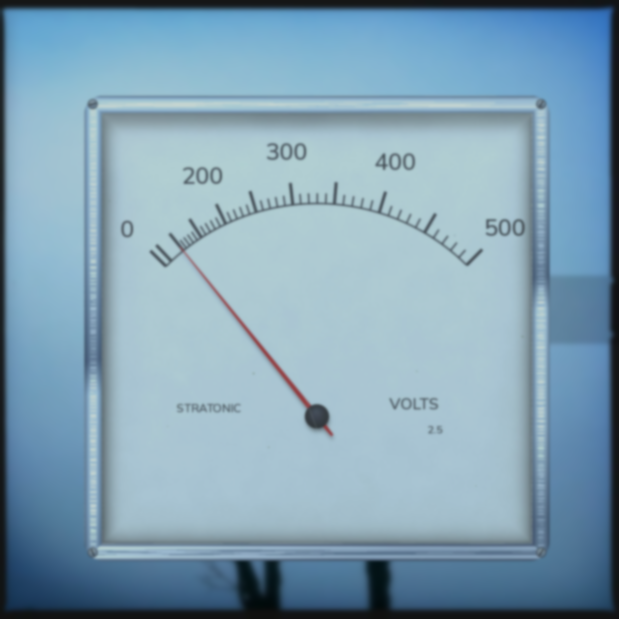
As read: **100** V
